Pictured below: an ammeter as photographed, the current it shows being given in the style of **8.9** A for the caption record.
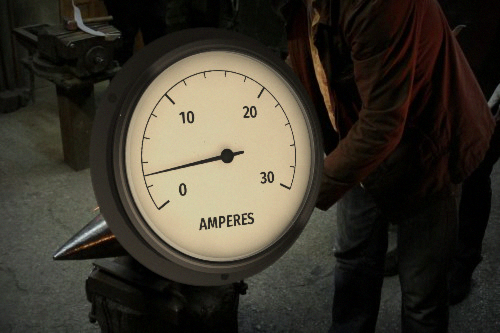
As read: **3** A
